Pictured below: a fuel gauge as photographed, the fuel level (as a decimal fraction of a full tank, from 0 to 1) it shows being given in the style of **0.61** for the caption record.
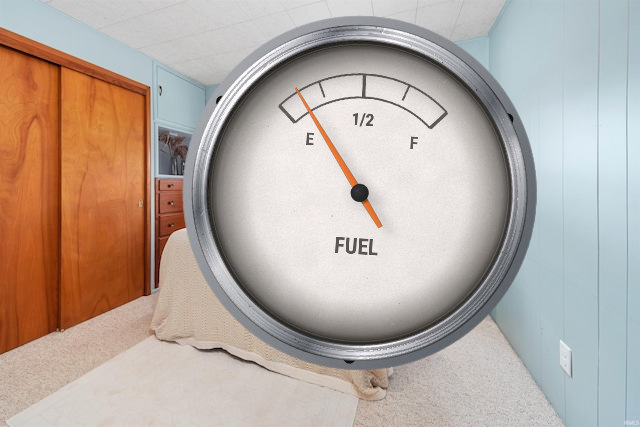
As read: **0.125**
